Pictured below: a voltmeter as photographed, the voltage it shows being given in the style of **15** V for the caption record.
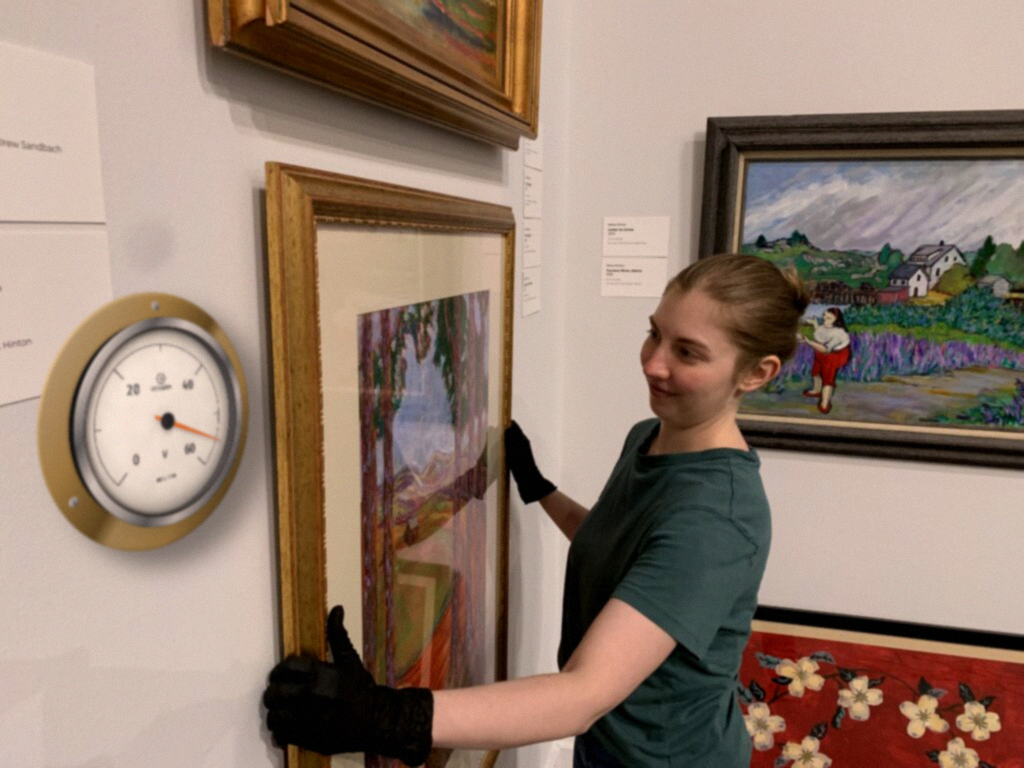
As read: **55** V
